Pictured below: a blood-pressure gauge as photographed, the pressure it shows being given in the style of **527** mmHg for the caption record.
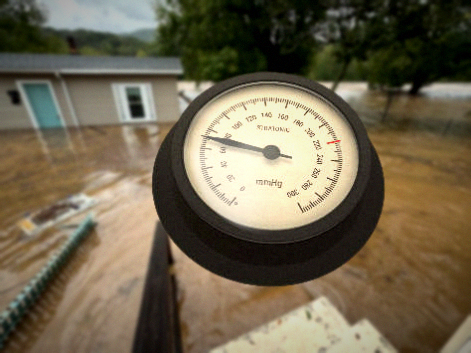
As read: **70** mmHg
